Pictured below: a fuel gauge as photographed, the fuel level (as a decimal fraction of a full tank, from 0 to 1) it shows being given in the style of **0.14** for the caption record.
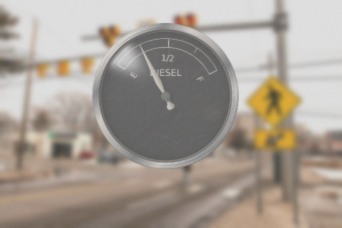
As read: **0.25**
